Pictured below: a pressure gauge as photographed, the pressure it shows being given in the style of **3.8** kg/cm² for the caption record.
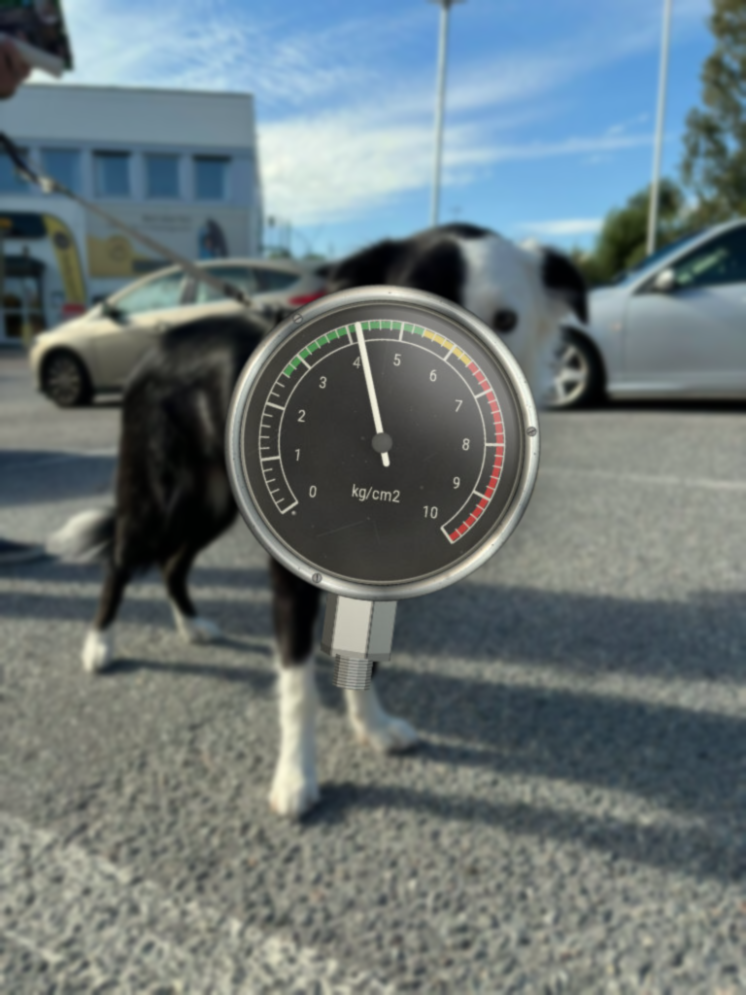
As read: **4.2** kg/cm²
